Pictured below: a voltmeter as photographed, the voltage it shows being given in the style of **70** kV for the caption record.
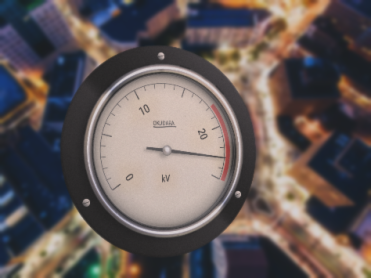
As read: **23** kV
